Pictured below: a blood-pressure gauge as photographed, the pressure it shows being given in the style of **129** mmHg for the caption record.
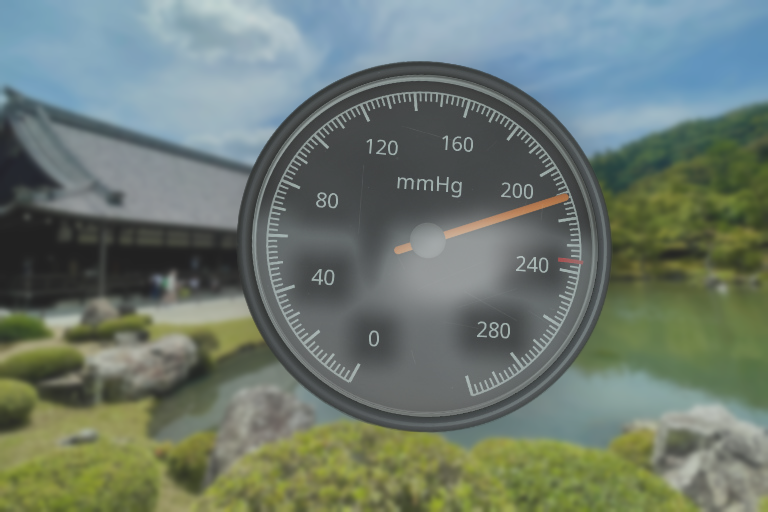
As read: **212** mmHg
